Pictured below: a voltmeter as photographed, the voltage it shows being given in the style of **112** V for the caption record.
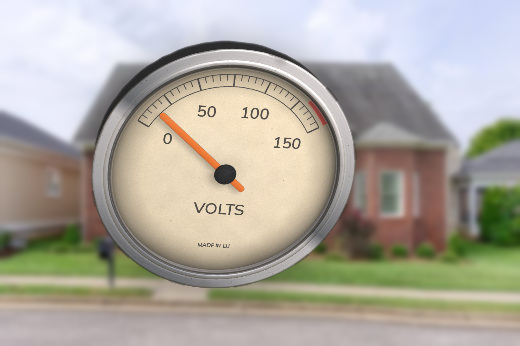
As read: **15** V
